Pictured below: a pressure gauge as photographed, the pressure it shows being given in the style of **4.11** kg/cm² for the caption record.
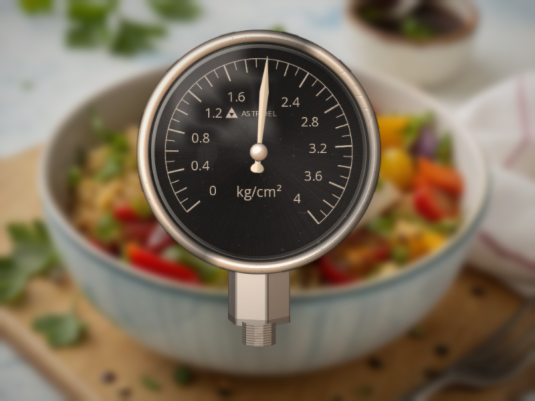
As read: **2** kg/cm²
